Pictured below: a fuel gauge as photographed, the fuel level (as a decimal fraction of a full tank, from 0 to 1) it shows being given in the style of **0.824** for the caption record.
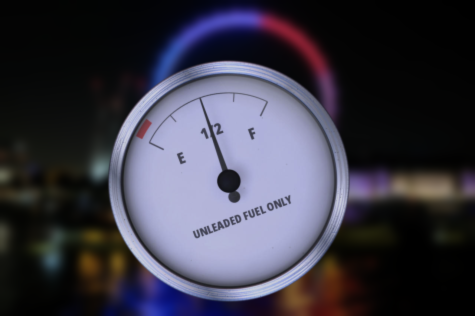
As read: **0.5**
